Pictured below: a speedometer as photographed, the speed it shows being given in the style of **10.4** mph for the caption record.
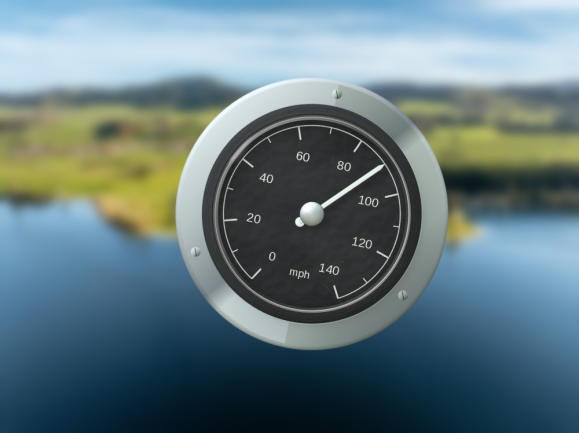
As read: **90** mph
